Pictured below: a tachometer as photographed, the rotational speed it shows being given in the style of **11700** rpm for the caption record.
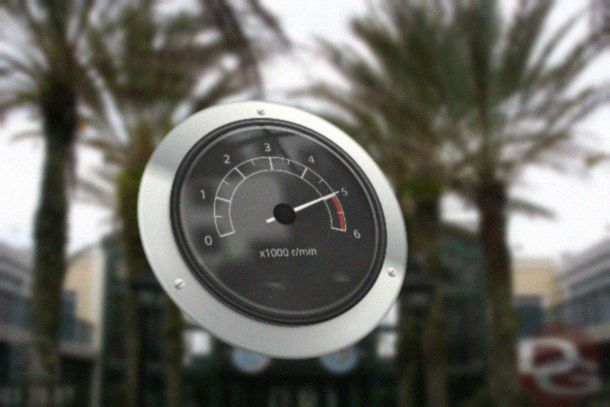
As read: **5000** rpm
